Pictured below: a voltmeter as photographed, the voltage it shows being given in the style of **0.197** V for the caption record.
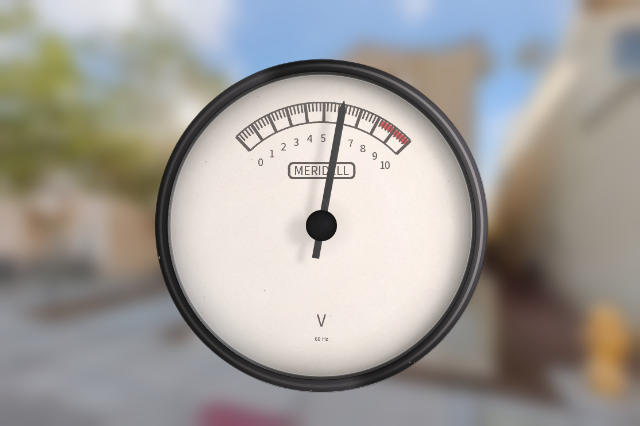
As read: **6** V
